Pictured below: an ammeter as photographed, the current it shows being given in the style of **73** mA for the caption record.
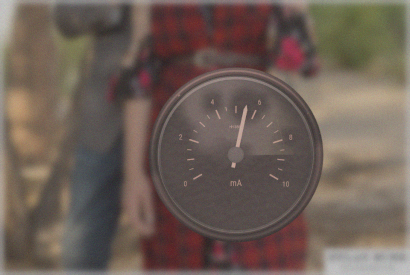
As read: **5.5** mA
